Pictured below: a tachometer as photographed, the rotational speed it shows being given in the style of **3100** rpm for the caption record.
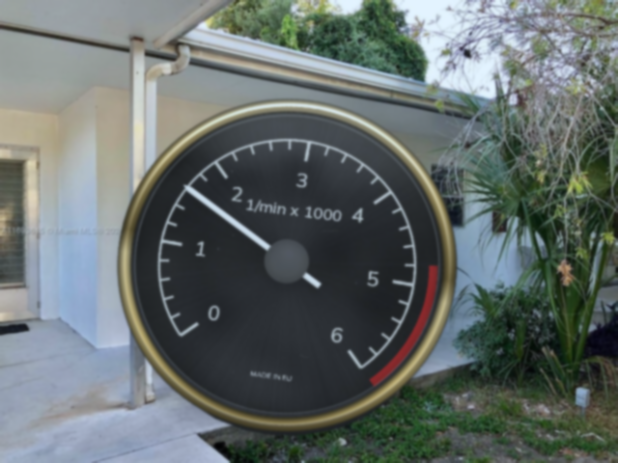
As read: **1600** rpm
